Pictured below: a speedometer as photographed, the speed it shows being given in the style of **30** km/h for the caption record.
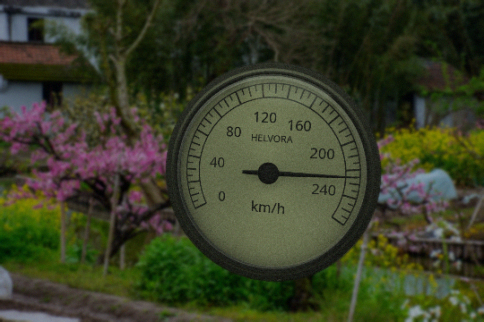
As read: **225** km/h
